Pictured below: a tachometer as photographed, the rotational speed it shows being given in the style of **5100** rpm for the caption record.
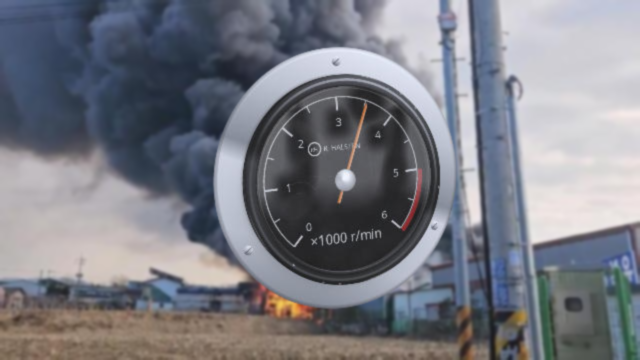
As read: **3500** rpm
